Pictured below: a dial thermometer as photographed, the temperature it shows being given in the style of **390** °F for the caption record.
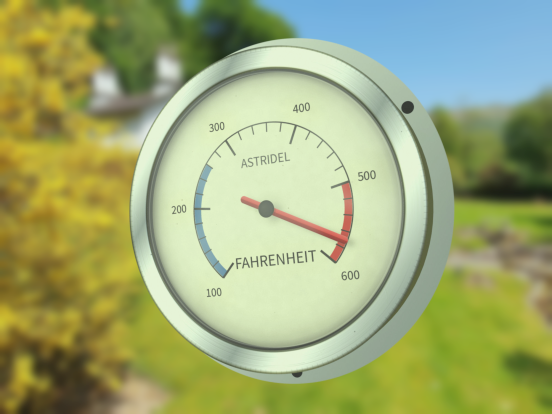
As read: **570** °F
